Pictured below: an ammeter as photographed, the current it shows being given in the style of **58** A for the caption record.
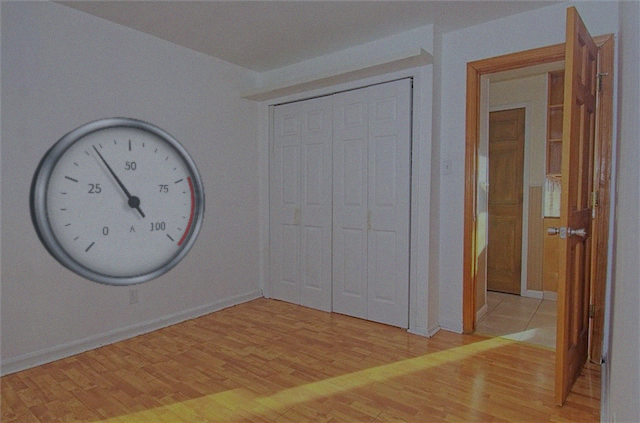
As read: **37.5** A
